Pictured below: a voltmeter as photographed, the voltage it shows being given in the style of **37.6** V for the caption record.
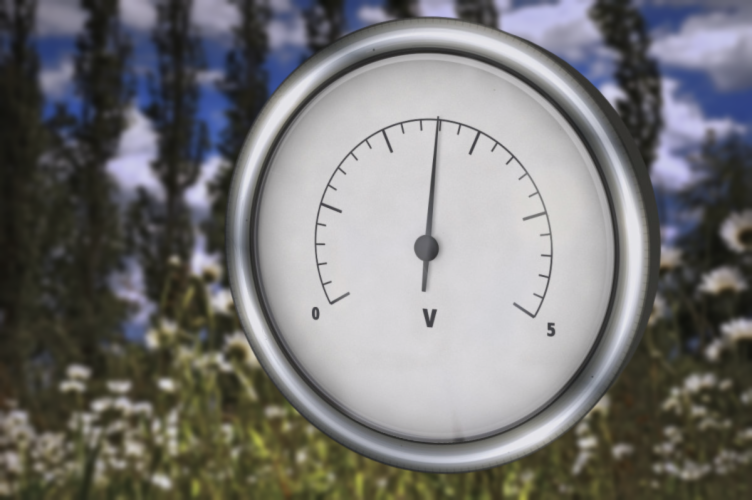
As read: **2.6** V
